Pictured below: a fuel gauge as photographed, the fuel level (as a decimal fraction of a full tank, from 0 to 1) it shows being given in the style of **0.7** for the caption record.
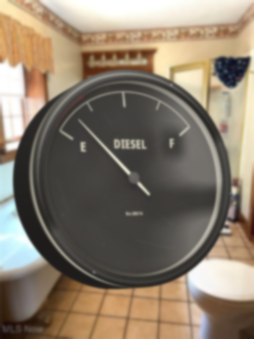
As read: **0.125**
